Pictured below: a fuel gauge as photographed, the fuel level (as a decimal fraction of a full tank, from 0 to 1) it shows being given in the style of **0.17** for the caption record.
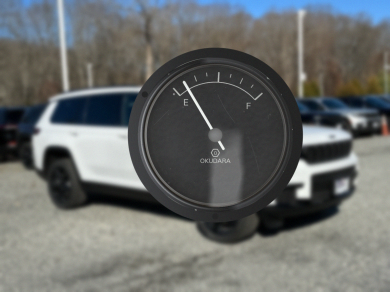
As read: **0.125**
